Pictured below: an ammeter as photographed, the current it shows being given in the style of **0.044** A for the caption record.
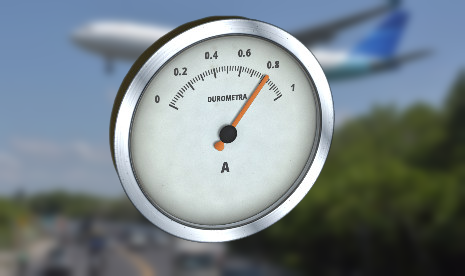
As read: **0.8** A
